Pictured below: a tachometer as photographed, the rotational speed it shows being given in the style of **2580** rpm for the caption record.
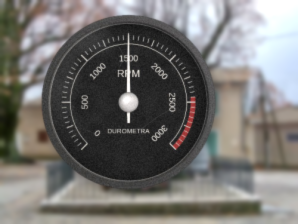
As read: **1500** rpm
